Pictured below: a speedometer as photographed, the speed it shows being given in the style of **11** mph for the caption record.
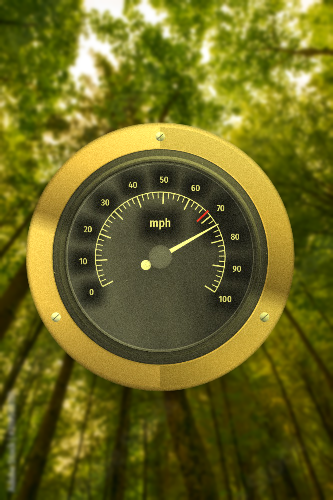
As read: **74** mph
